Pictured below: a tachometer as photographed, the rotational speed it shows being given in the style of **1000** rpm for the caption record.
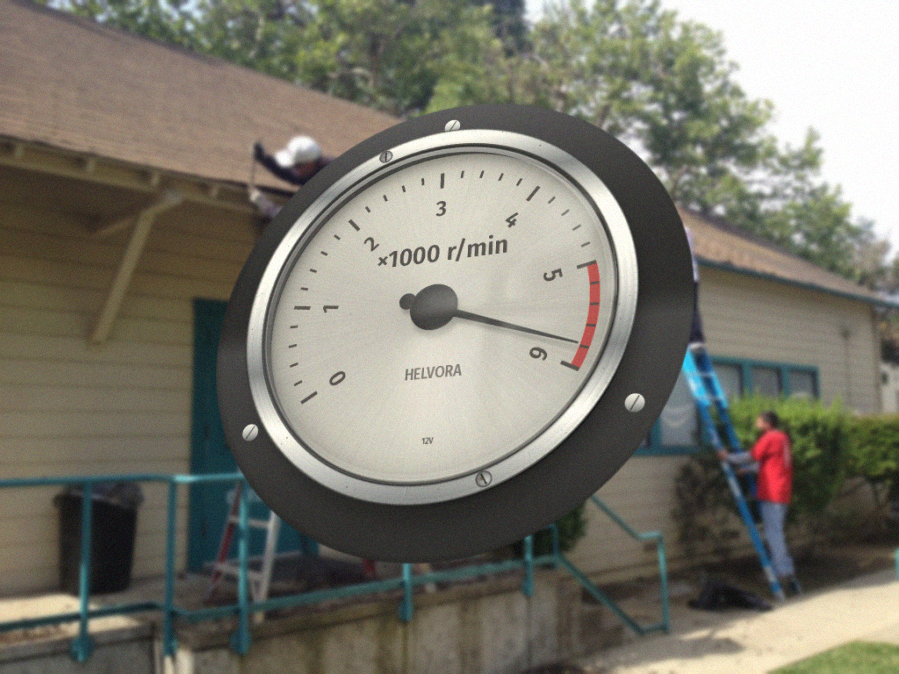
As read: **5800** rpm
